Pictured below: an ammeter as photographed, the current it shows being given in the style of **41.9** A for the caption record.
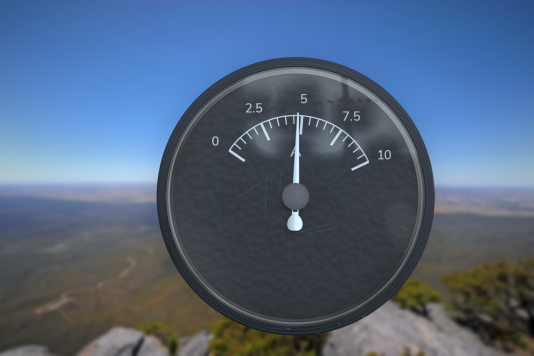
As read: **4.75** A
